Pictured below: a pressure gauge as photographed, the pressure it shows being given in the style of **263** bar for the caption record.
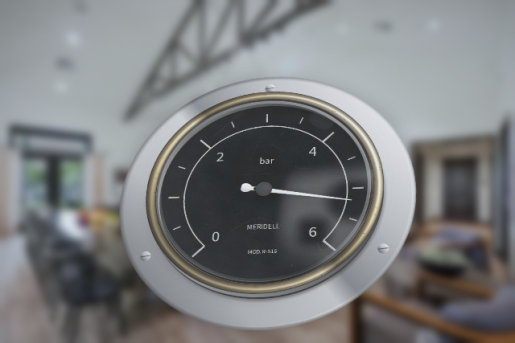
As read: **5.25** bar
